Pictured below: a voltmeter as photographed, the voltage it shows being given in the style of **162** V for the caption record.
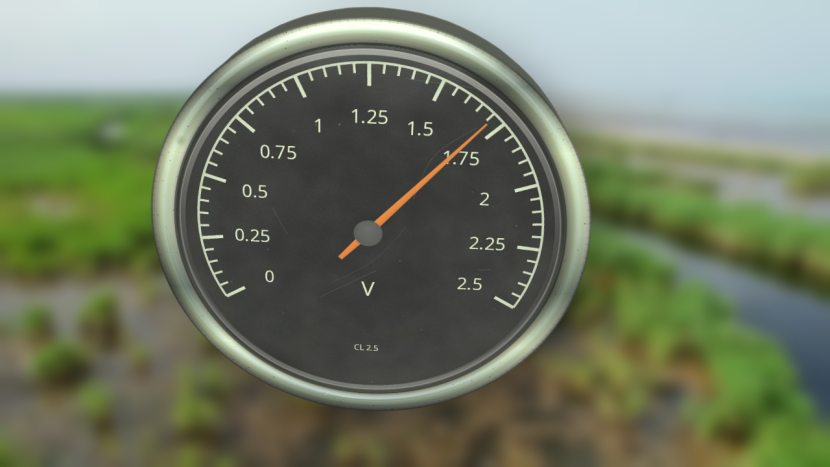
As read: **1.7** V
